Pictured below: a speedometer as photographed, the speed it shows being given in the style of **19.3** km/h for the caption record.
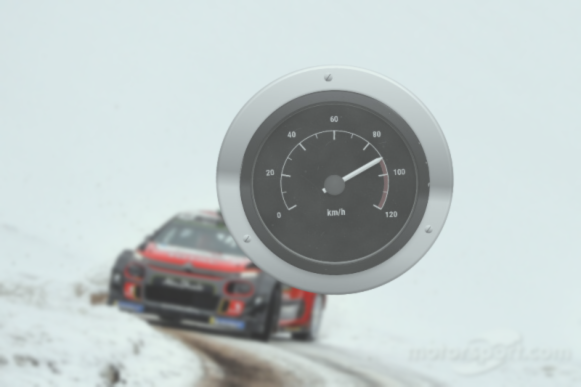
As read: **90** km/h
